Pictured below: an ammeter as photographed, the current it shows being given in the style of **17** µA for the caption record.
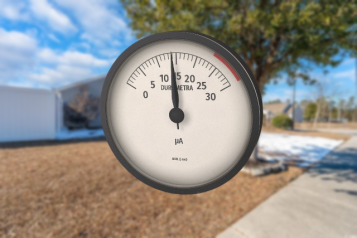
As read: **14** µA
